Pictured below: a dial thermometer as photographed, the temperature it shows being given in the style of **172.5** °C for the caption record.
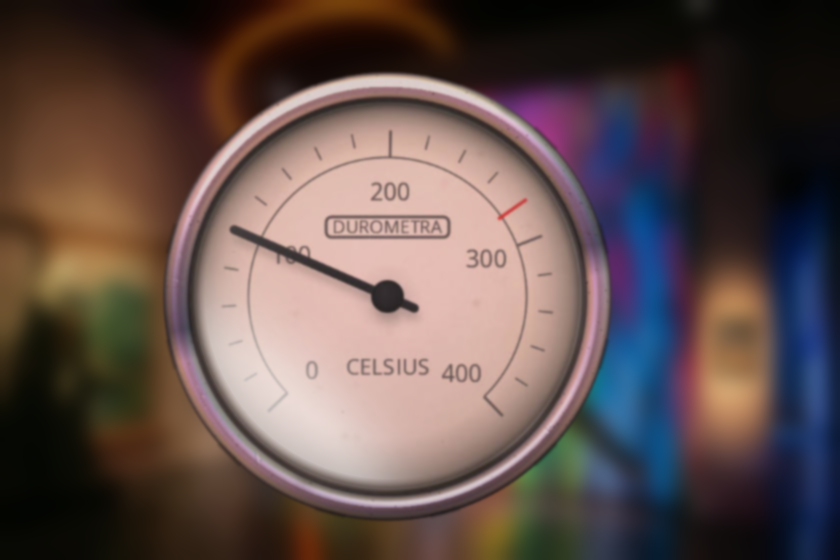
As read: **100** °C
